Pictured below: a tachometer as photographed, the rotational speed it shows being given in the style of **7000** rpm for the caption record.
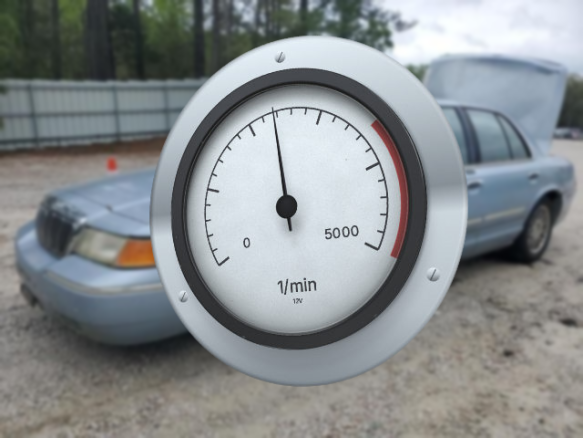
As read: **2400** rpm
